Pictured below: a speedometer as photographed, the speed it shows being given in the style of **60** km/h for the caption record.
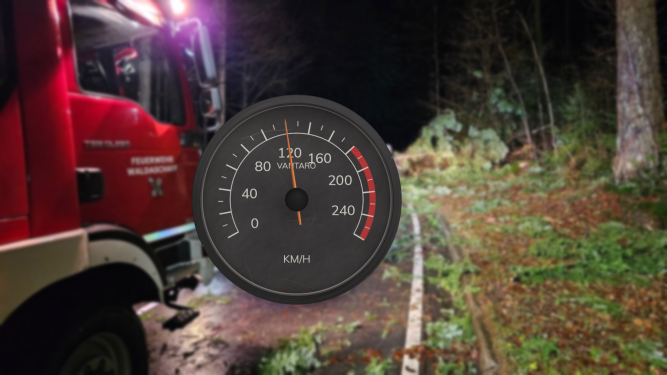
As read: **120** km/h
